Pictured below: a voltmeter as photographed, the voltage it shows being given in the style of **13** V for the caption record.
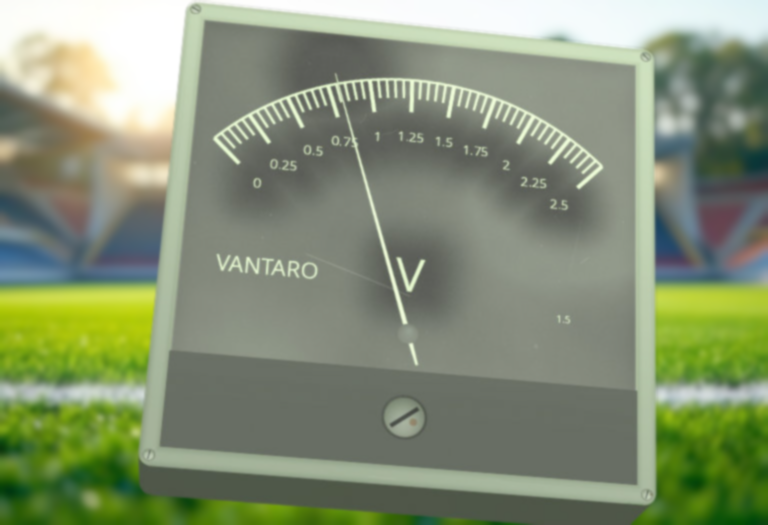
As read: **0.8** V
